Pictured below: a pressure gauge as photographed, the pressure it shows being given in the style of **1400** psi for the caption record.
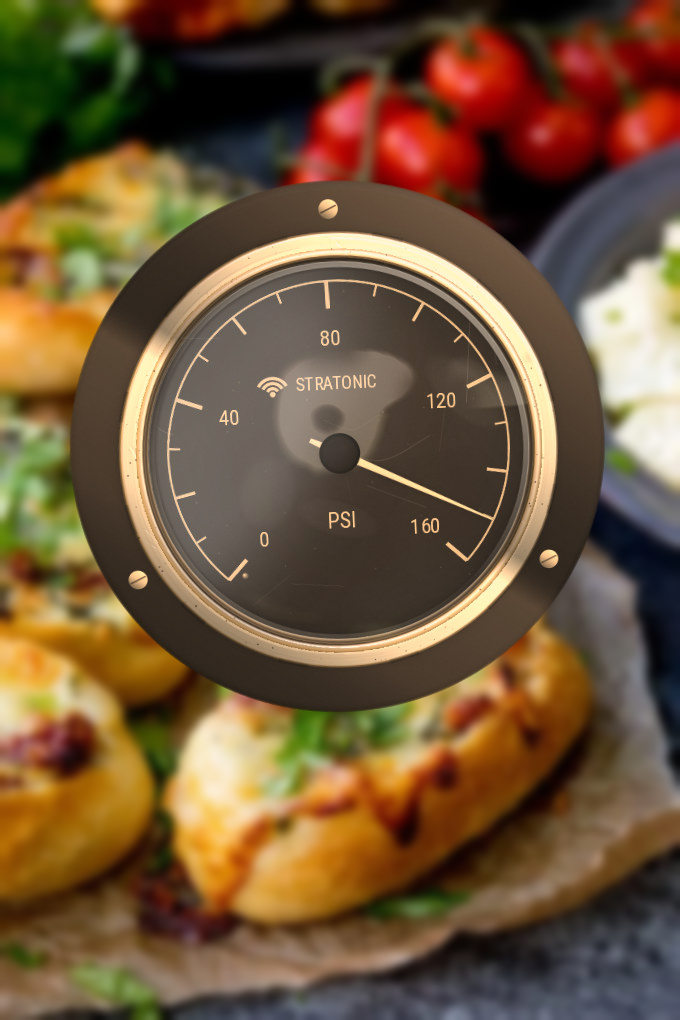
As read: **150** psi
